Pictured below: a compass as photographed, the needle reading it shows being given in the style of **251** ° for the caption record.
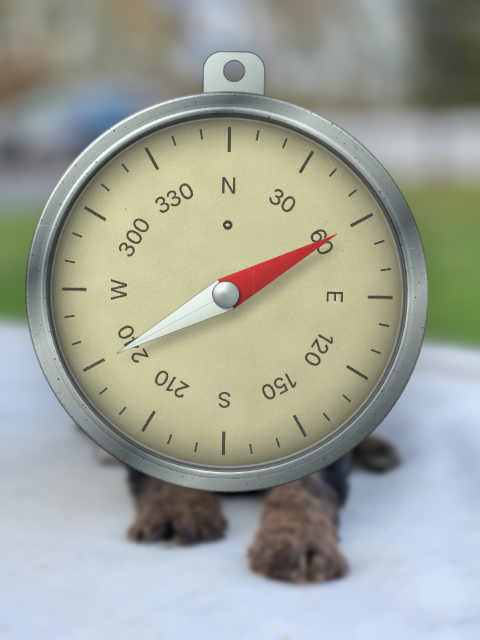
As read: **60** °
